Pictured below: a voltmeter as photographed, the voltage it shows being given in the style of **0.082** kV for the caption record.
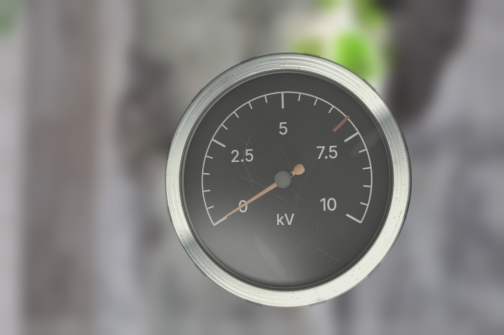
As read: **0** kV
